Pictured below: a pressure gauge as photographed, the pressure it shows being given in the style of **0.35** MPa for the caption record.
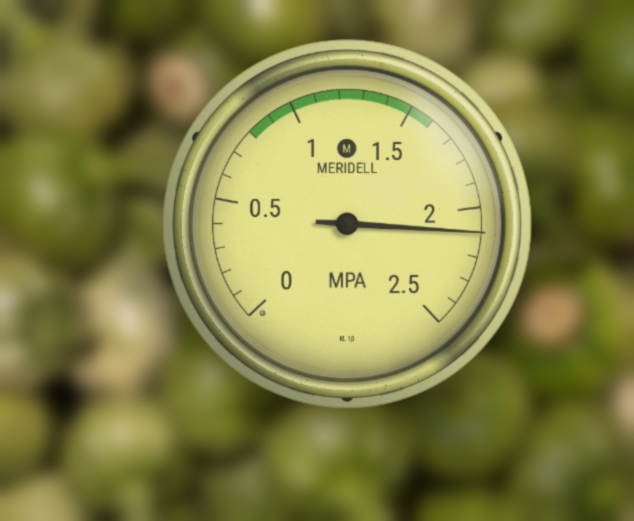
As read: **2.1** MPa
